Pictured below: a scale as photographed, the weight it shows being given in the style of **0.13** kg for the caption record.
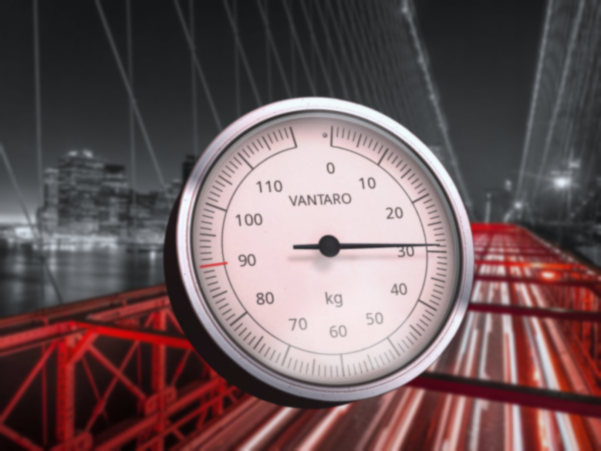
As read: **29** kg
